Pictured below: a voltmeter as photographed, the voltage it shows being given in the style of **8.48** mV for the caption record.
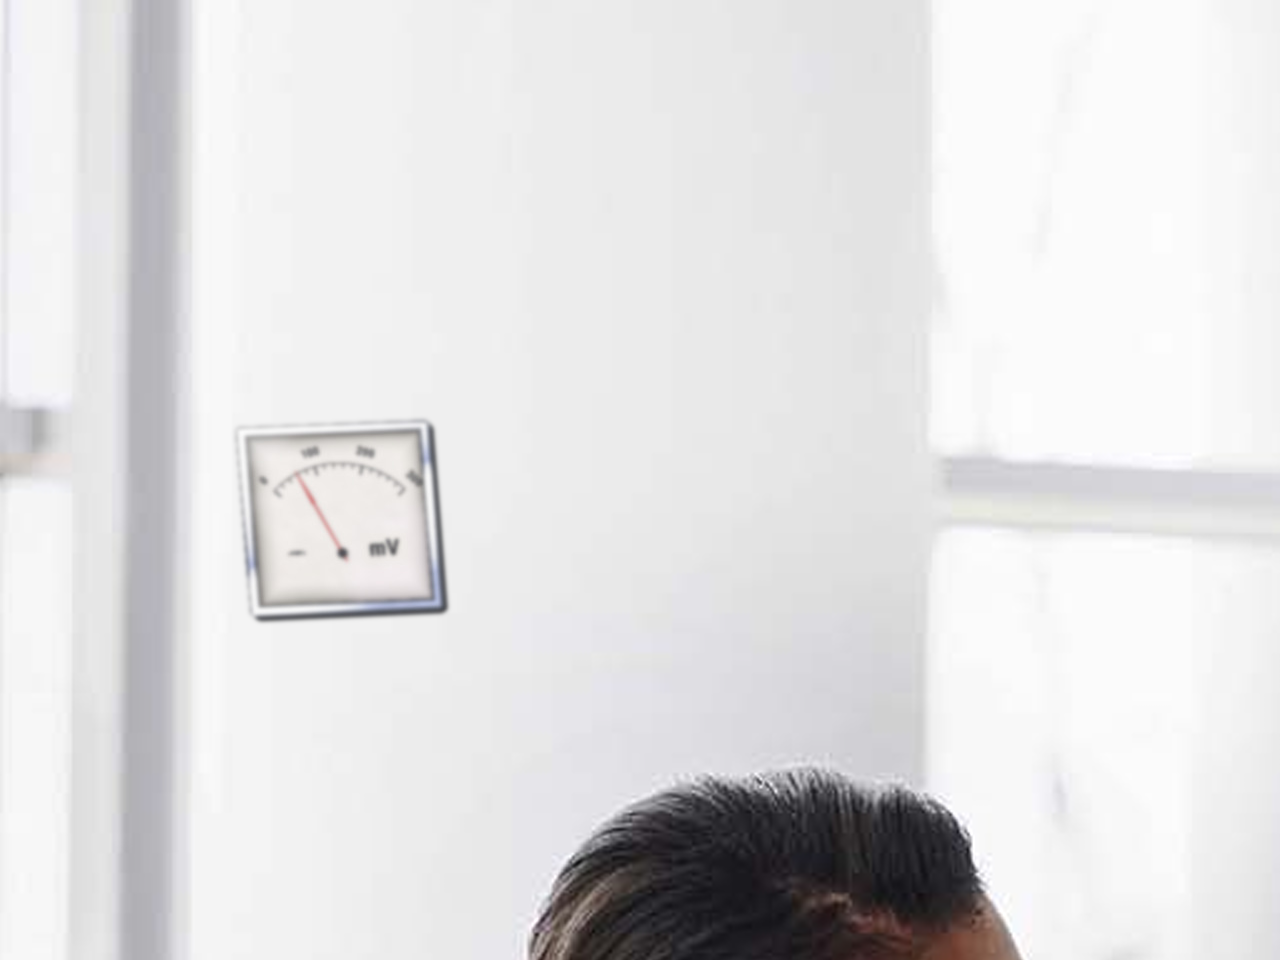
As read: **60** mV
